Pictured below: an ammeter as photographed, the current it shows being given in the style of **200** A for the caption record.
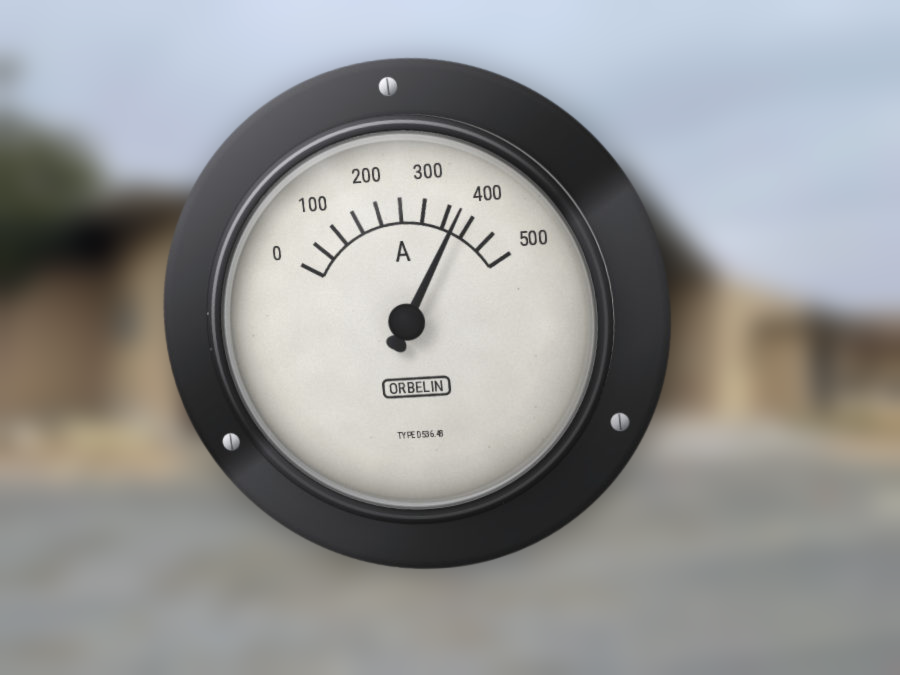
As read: **375** A
